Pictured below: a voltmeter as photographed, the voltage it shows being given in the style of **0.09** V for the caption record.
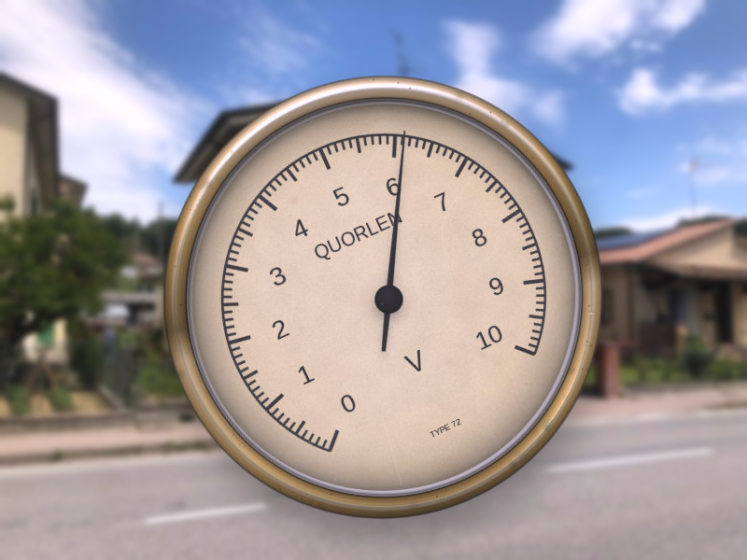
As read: **6.1** V
